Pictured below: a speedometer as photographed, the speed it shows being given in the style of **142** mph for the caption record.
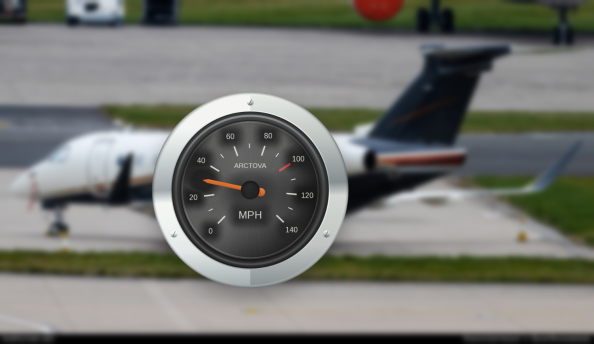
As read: **30** mph
